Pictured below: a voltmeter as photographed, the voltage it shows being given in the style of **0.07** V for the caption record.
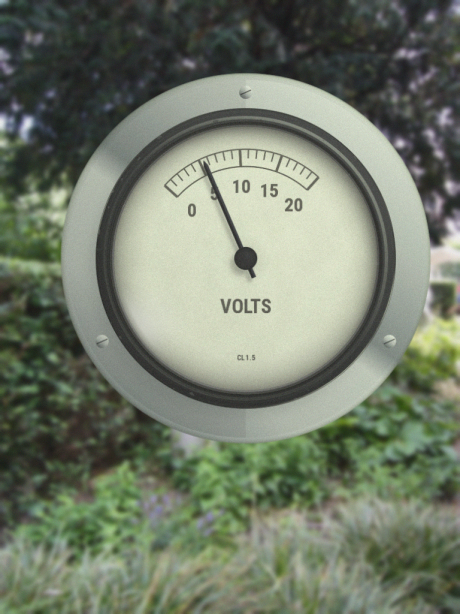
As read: **5.5** V
